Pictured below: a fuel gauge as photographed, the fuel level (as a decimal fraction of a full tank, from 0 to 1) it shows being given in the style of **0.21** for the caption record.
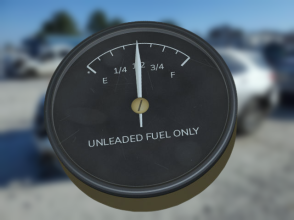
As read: **0.5**
